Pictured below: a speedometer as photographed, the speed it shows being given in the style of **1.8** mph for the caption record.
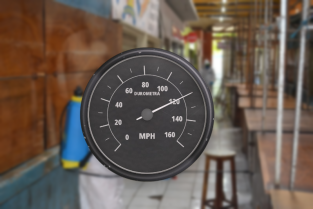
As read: **120** mph
